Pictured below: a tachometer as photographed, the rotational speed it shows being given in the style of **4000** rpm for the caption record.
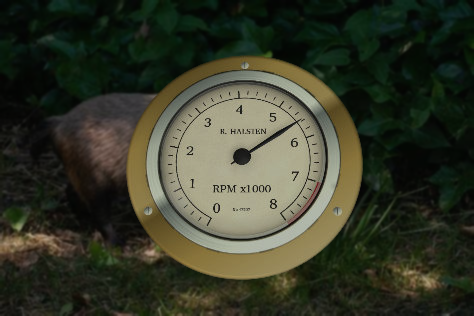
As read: **5600** rpm
